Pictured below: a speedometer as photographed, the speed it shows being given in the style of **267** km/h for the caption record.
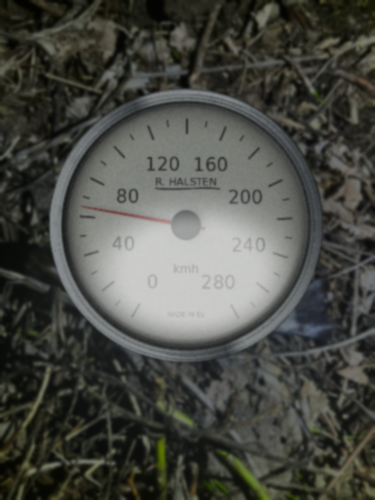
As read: **65** km/h
